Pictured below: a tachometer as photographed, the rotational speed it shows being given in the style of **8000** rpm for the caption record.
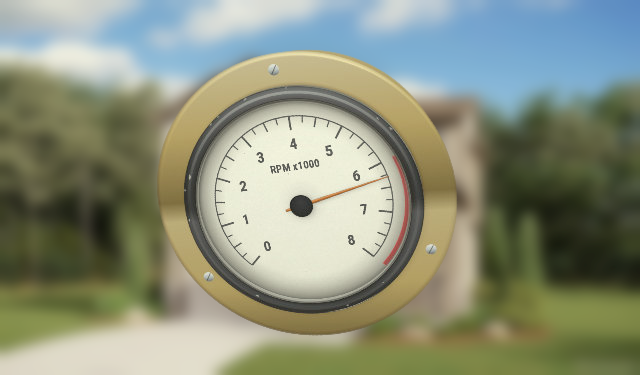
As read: **6250** rpm
